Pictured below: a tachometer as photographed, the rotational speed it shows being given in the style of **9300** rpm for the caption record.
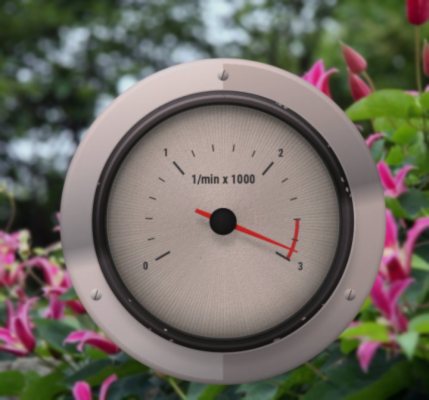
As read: **2900** rpm
